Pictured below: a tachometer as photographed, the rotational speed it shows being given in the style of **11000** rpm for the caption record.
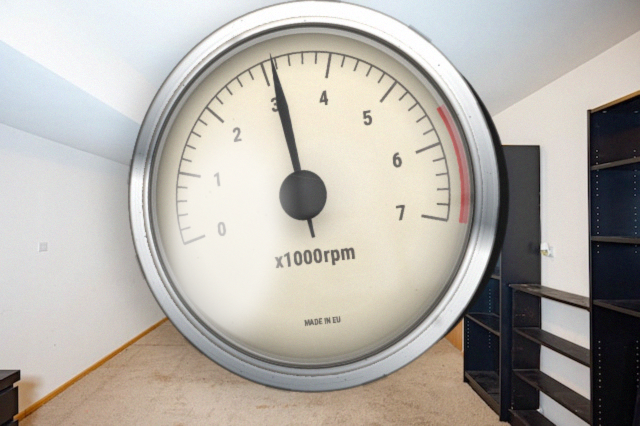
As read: **3200** rpm
